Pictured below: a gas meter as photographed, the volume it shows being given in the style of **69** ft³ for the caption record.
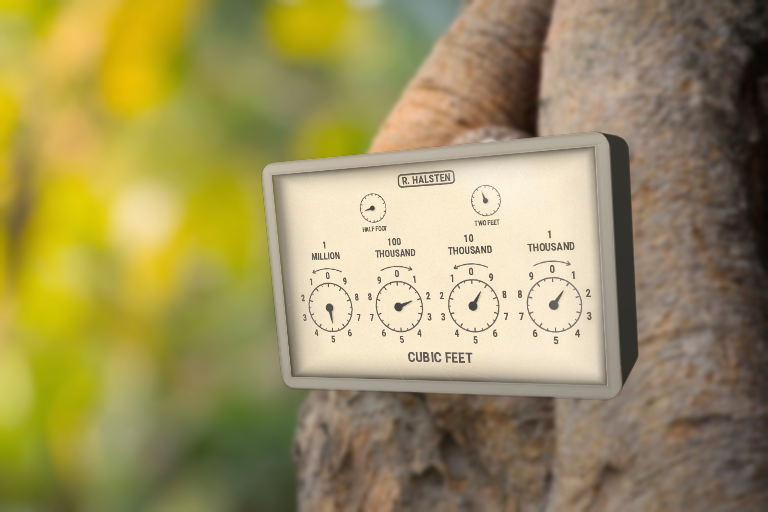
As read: **519100** ft³
